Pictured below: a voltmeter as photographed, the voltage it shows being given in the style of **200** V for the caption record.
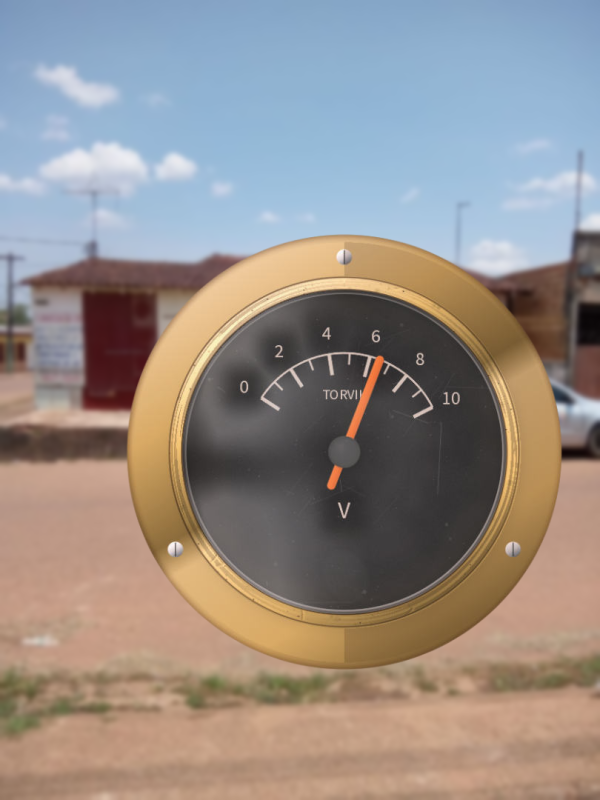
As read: **6.5** V
